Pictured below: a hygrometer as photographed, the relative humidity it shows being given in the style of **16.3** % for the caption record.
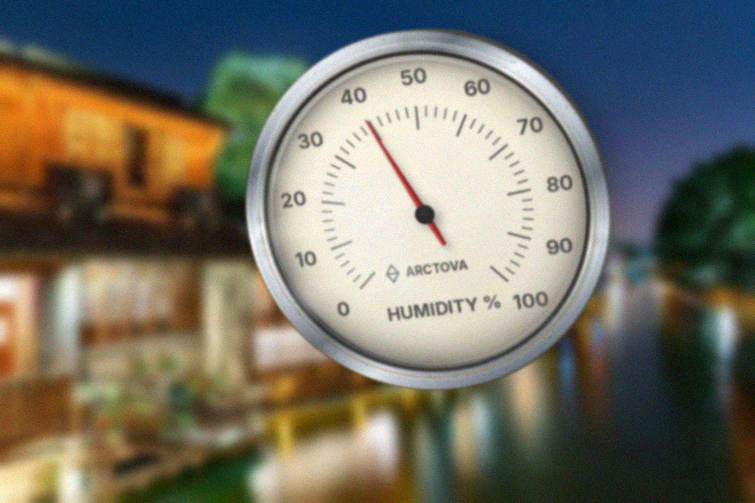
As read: **40** %
